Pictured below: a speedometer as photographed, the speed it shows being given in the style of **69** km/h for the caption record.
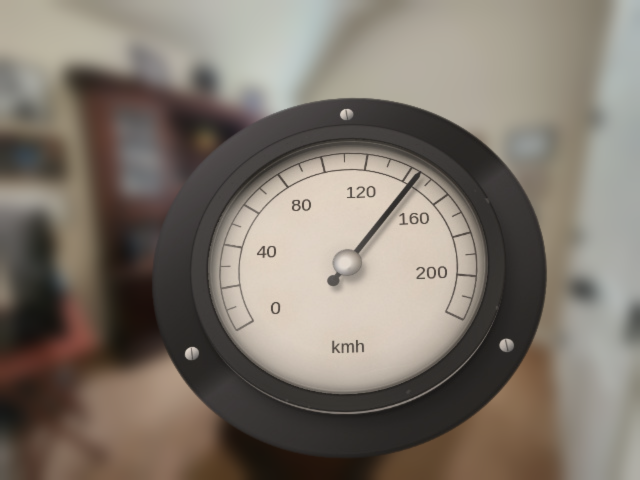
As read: **145** km/h
